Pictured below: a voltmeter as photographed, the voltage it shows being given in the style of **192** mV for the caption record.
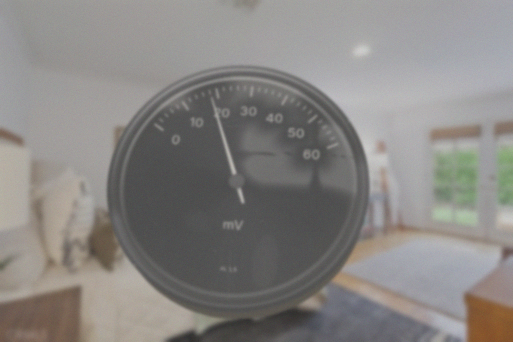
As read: **18** mV
